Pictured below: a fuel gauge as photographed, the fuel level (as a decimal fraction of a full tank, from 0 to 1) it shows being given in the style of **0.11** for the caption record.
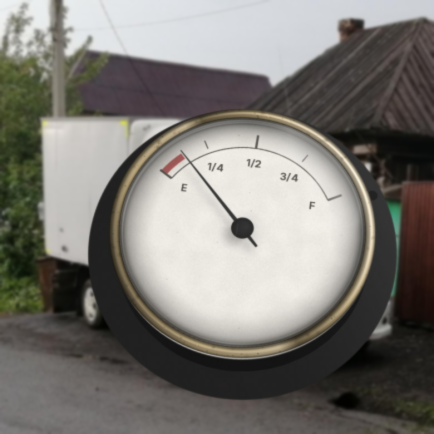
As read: **0.125**
